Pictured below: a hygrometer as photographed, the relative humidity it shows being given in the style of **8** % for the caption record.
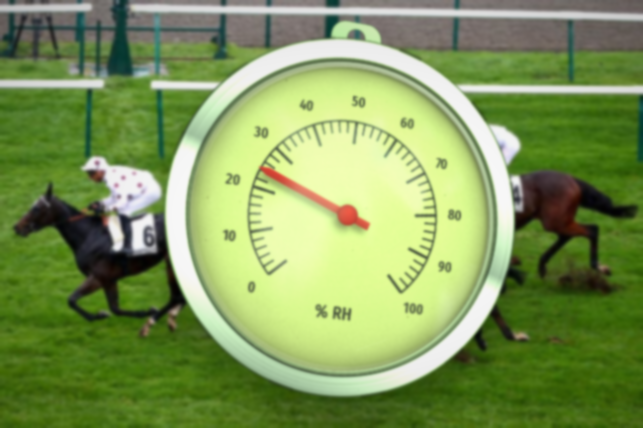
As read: **24** %
